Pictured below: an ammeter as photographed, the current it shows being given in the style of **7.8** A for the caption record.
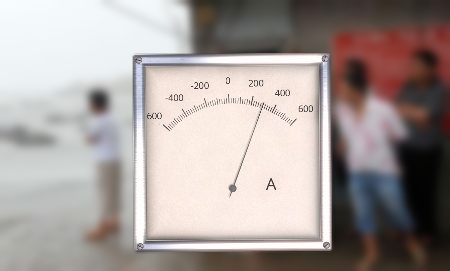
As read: **300** A
